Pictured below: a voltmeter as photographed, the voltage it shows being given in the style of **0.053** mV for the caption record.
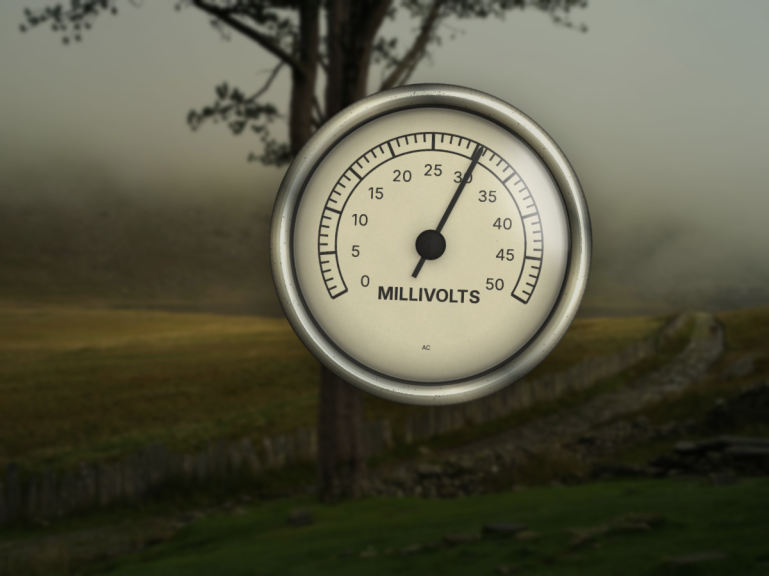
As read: **30.5** mV
